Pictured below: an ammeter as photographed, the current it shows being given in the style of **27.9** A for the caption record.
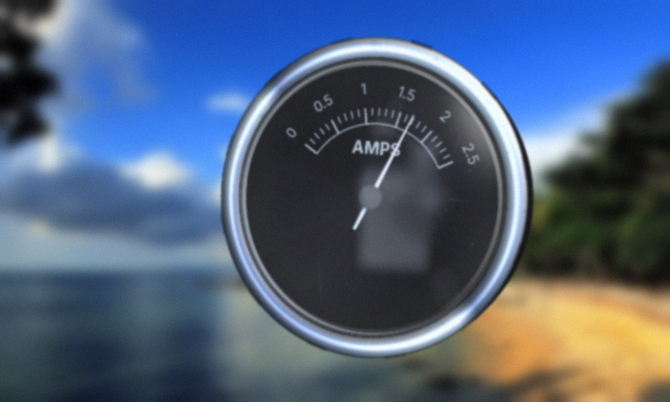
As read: **1.7** A
